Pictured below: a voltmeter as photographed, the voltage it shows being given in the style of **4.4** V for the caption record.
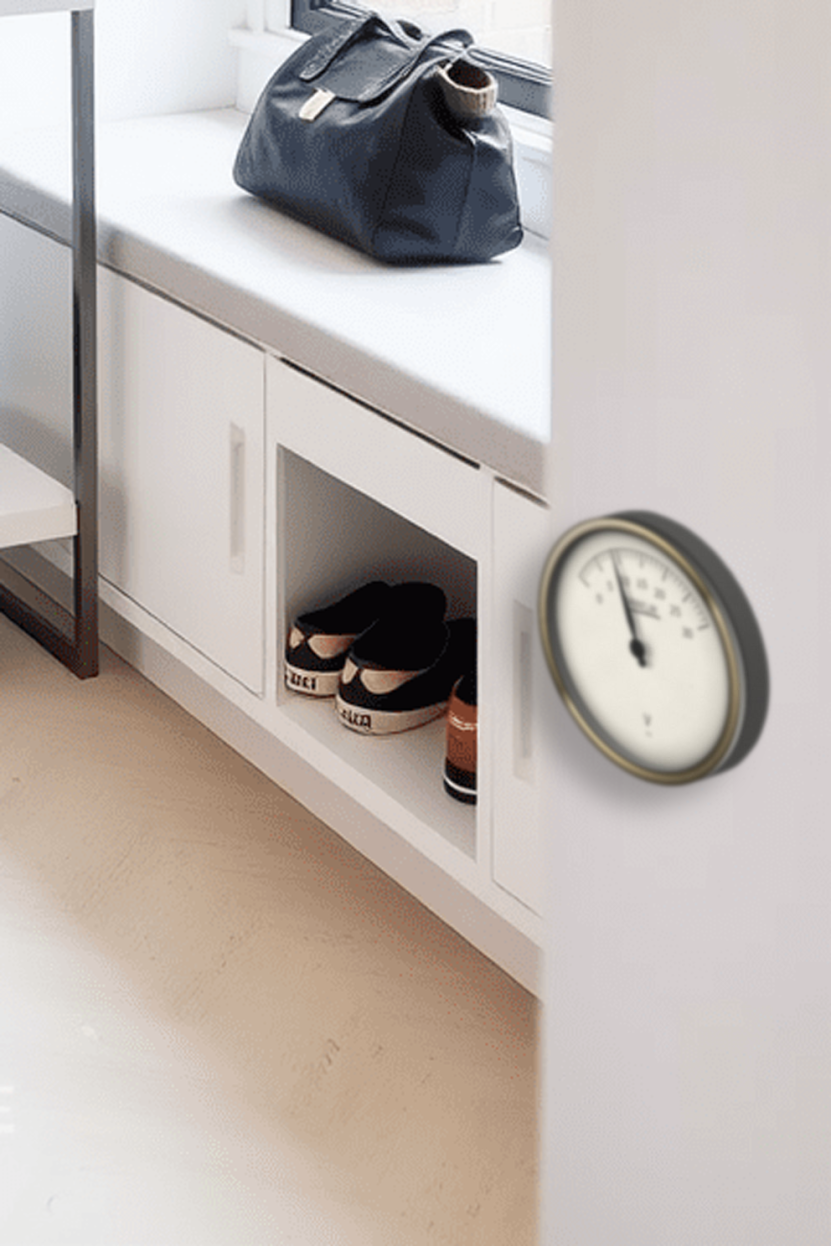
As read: **10** V
